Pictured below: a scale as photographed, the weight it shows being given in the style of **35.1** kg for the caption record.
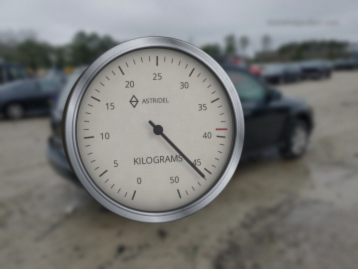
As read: **46** kg
